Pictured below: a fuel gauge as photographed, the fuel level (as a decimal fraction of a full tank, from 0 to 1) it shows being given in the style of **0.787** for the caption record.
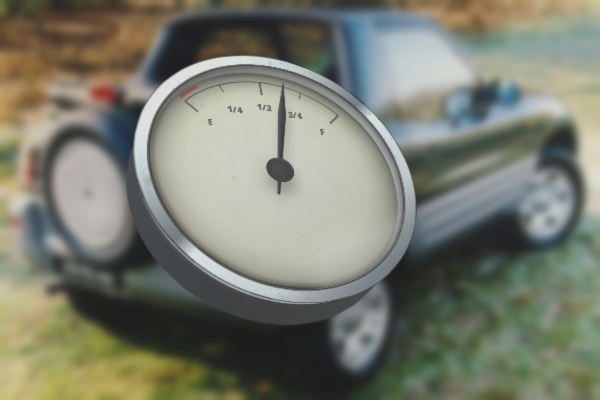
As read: **0.625**
